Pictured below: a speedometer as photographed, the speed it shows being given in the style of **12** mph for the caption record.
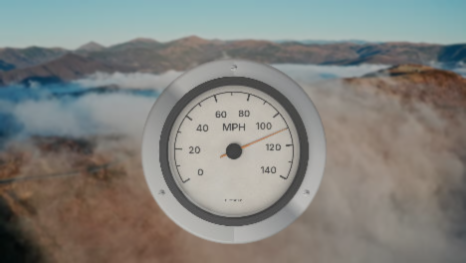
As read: **110** mph
